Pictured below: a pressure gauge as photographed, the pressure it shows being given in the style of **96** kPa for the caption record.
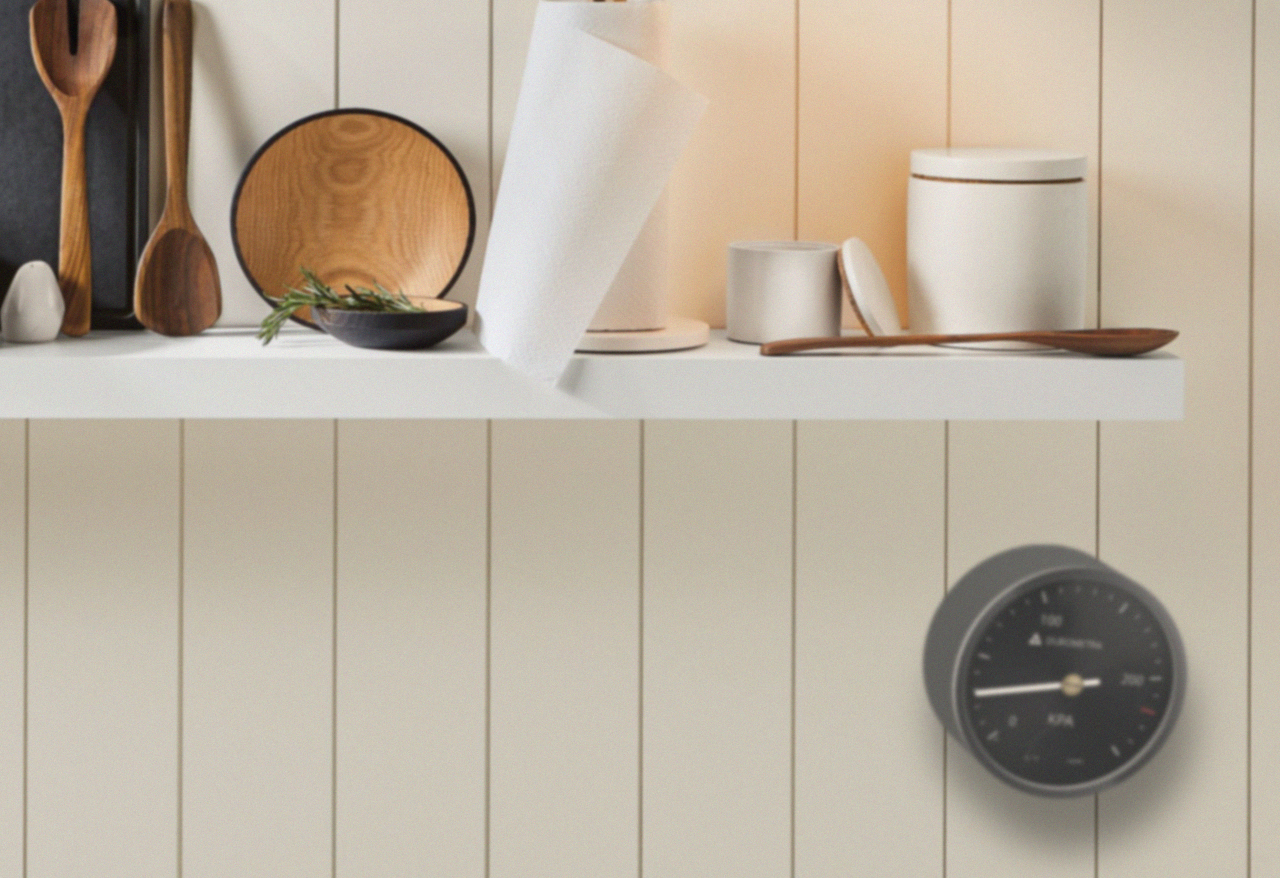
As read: **30** kPa
